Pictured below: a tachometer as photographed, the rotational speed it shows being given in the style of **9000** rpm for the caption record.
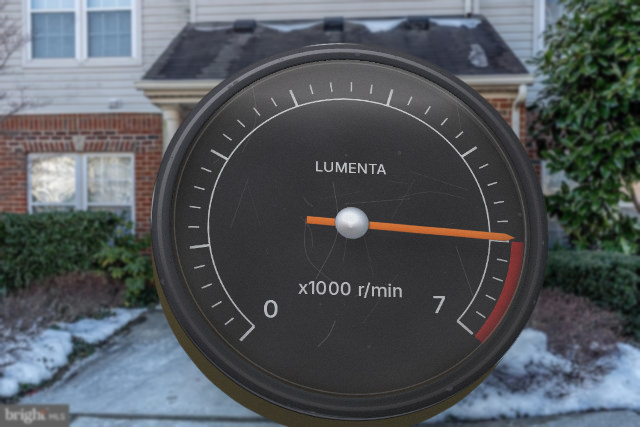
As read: **6000** rpm
